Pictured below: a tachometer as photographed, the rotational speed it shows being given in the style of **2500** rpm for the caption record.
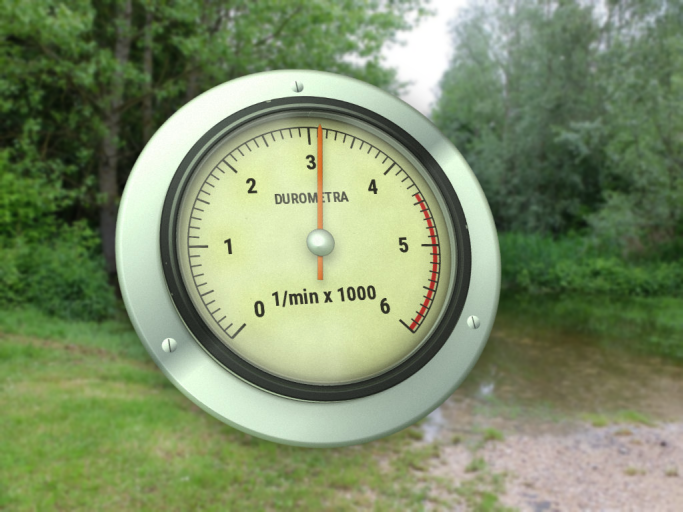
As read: **3100** rpm
